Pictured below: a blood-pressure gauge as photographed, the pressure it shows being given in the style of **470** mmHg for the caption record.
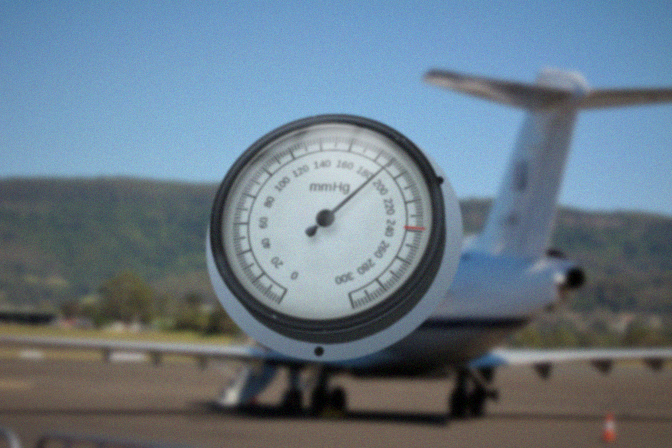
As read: **190** mmHg
